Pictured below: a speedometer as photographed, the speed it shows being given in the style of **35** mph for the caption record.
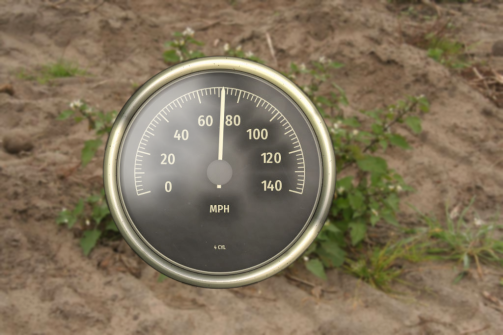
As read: **72** mph
